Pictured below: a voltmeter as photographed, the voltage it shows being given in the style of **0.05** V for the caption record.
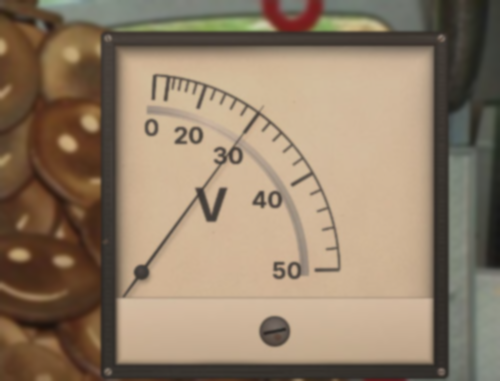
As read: **30** V
